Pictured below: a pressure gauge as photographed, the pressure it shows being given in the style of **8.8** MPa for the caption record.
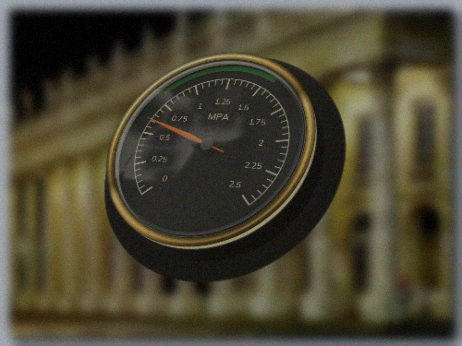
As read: **0.6** MPa
